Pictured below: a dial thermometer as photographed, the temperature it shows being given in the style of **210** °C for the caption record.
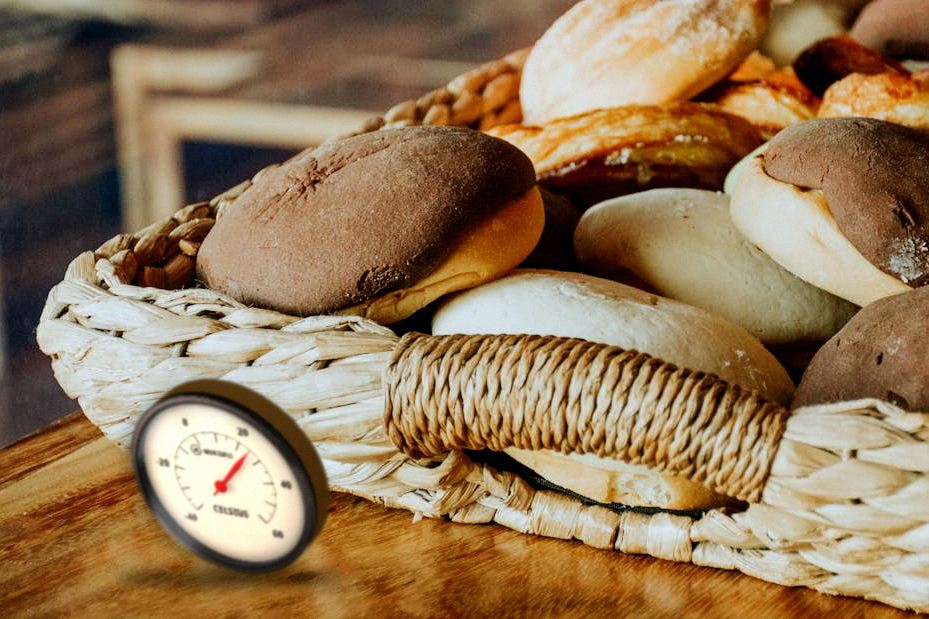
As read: **25** °C
